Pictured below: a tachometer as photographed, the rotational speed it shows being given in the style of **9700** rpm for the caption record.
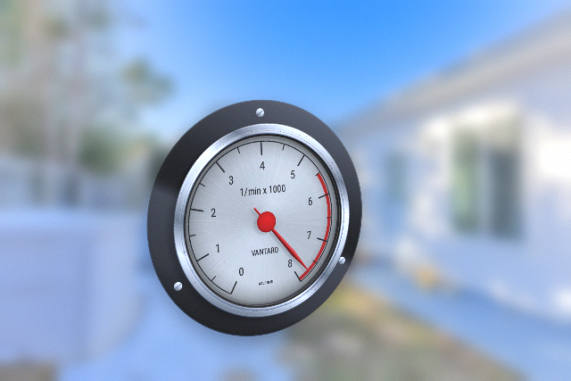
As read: **7750** rpm
